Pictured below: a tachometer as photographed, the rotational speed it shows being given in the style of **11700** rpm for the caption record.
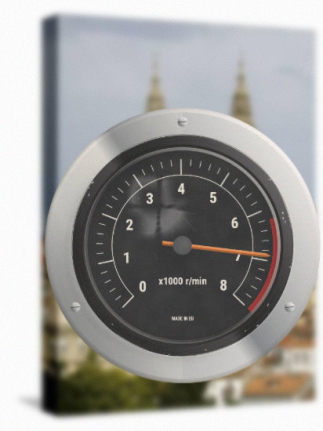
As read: **6900** rpm
